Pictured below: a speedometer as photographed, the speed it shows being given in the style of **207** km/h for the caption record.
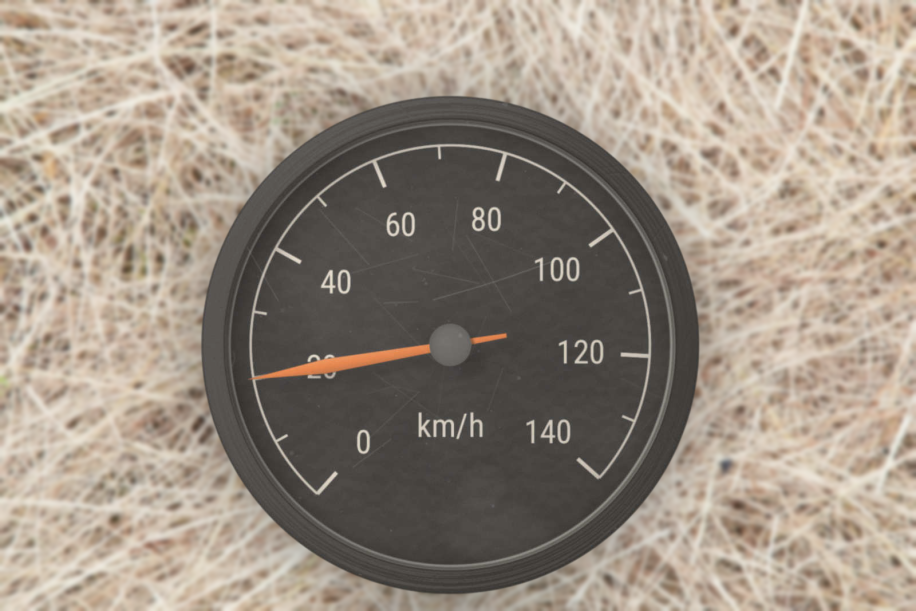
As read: **20** km/h
